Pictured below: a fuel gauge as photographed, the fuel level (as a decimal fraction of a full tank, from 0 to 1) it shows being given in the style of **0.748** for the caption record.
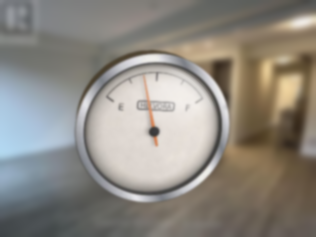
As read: **0.375**
